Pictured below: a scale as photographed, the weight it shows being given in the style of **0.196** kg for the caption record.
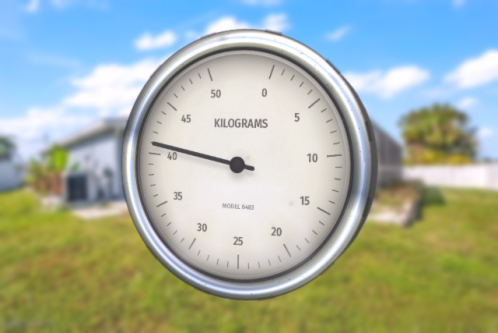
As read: **41** kg
